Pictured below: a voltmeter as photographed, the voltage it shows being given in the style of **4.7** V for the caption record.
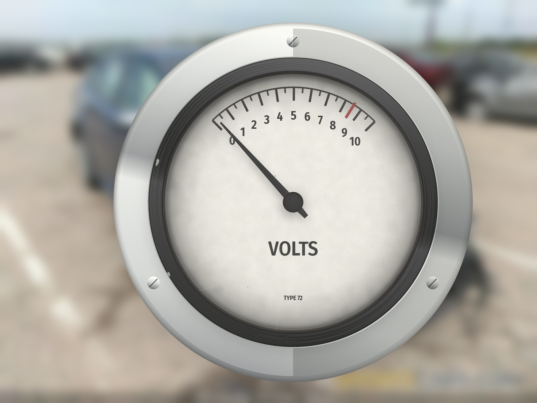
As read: **0.25** V
